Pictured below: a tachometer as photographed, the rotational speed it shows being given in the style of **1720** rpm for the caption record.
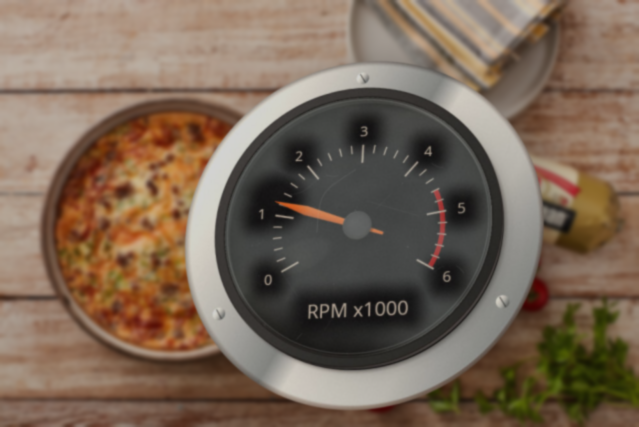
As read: **1200** rpm
